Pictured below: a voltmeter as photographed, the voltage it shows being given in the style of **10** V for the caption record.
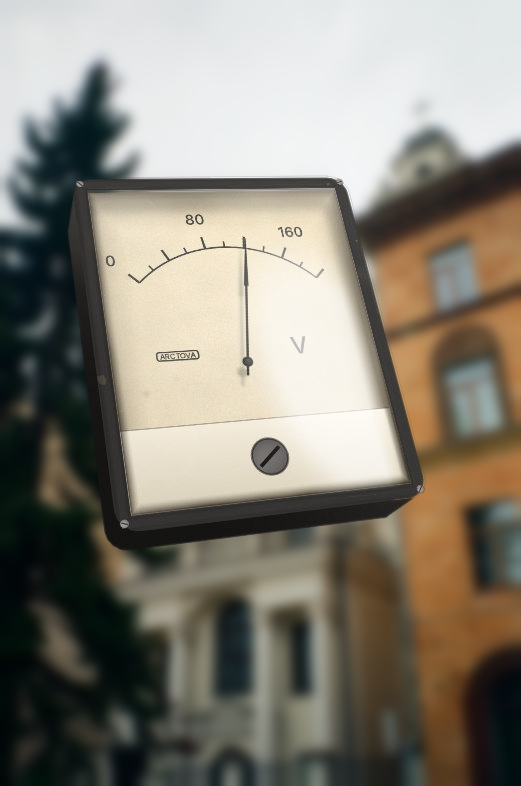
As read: **120** V
